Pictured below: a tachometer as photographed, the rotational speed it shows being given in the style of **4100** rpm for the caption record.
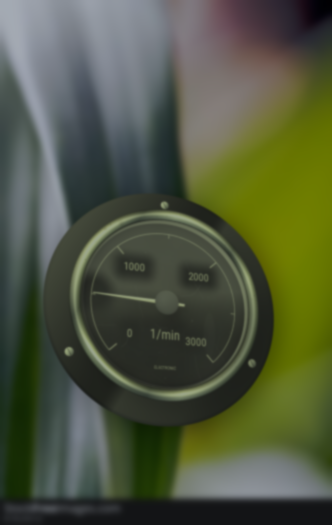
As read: **500** rpm
